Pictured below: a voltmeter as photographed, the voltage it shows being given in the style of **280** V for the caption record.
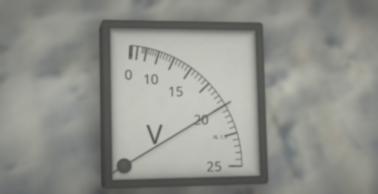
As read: **20** V
